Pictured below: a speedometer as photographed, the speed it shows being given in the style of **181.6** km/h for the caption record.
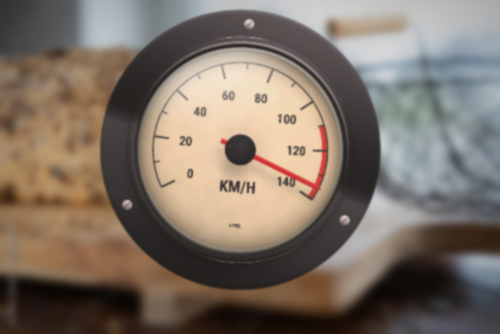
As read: **135** km/h
